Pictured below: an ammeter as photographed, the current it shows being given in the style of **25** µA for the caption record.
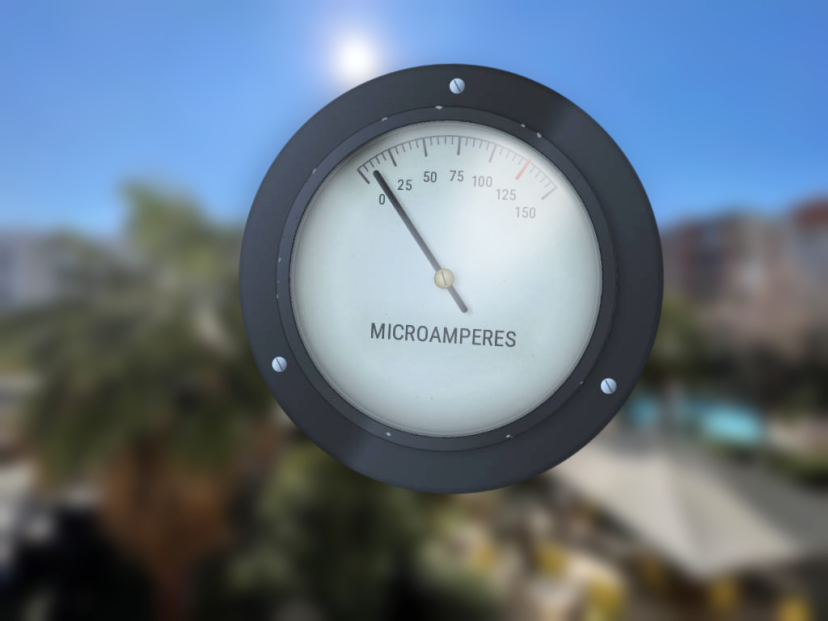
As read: **10** µA
